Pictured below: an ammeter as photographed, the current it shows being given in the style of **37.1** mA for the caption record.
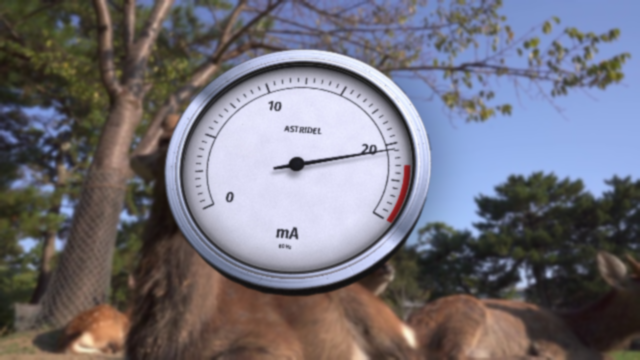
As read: **20.5** mA
